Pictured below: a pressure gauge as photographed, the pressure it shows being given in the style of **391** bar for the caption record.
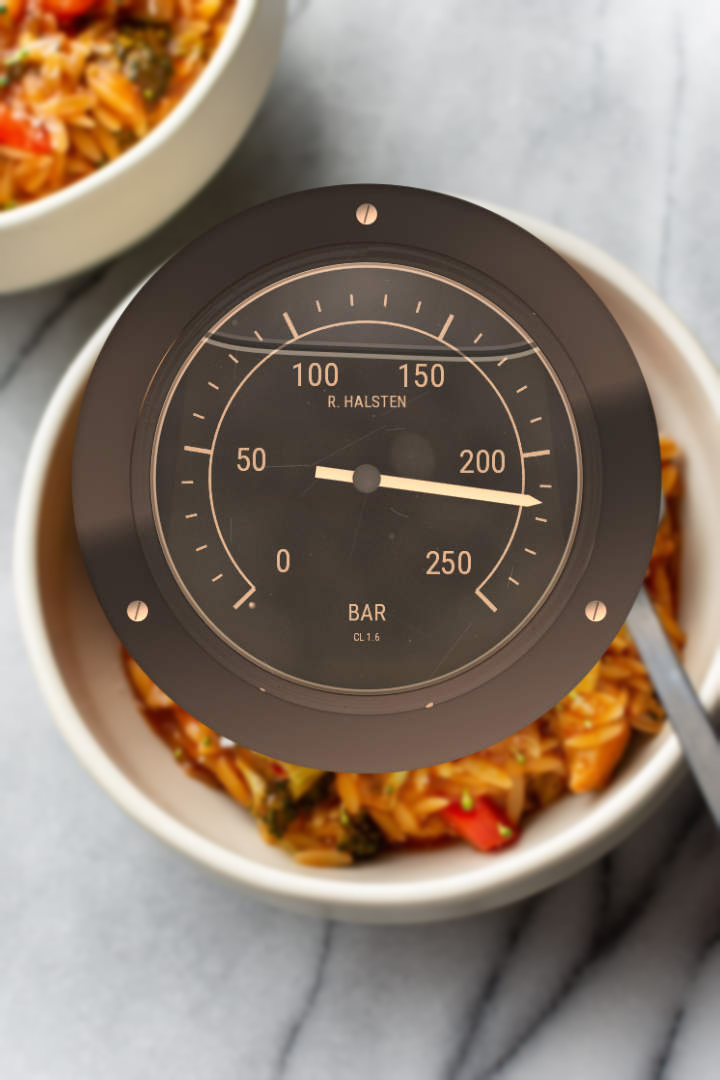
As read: **215** bar
